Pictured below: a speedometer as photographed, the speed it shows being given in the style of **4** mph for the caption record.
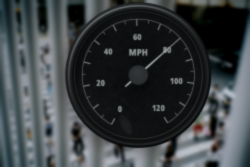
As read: **80** mph
